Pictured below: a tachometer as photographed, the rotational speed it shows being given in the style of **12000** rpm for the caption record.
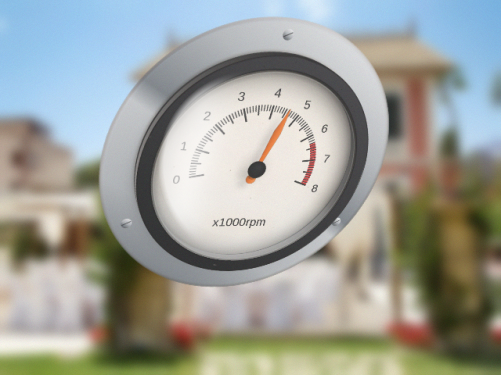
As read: **4500** rpm
